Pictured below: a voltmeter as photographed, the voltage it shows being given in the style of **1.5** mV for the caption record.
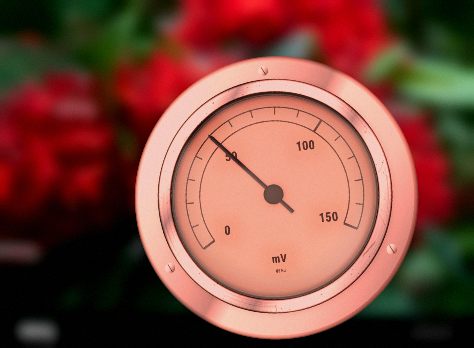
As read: **50** mV
